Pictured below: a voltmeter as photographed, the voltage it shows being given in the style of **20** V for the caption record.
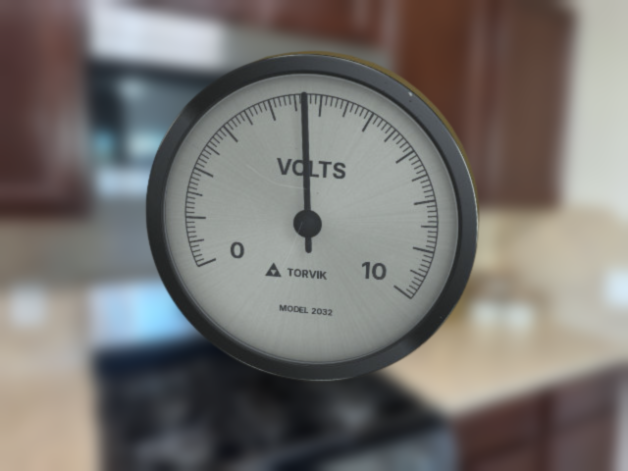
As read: **4.7** V
